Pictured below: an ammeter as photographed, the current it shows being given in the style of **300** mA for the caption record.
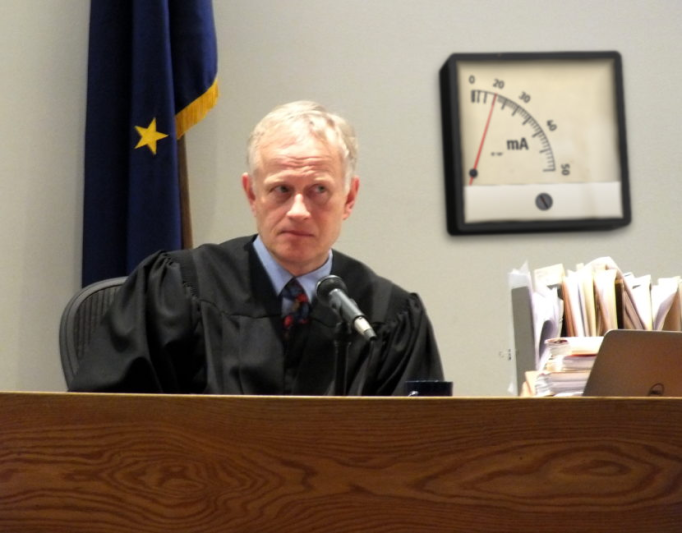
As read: **20** mA
